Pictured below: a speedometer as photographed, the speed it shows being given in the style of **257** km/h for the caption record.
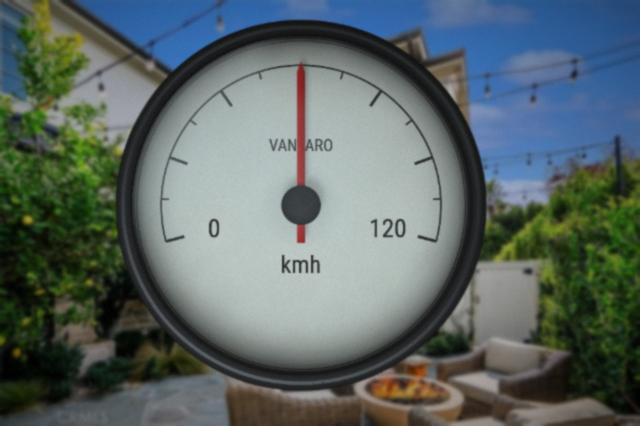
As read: **60** km/h
